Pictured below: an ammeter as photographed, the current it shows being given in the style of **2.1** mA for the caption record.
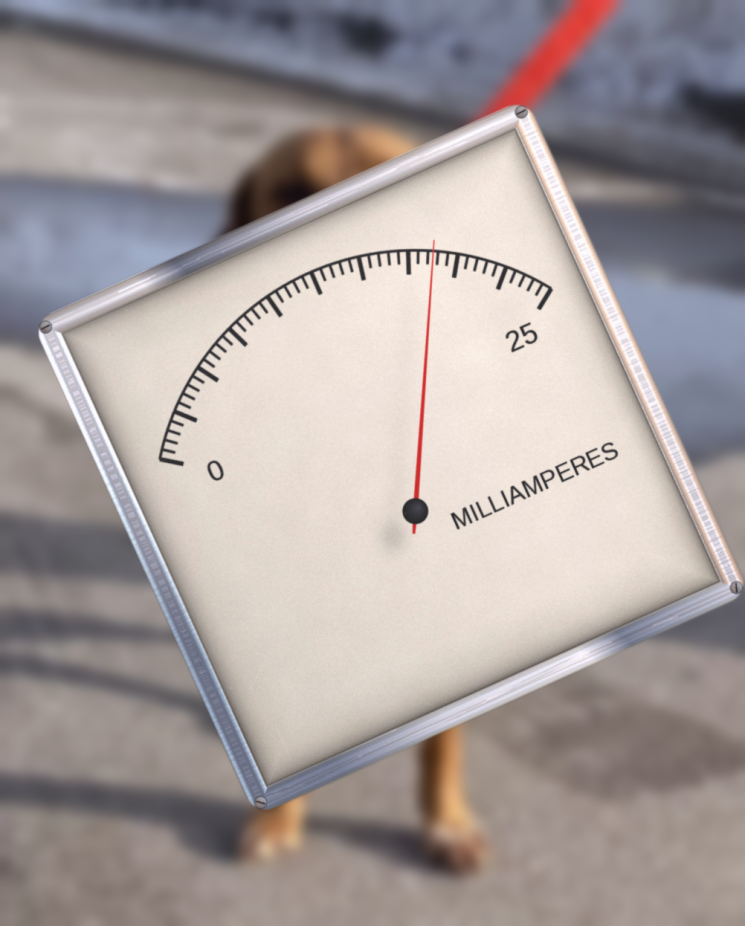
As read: **18.75** mA
